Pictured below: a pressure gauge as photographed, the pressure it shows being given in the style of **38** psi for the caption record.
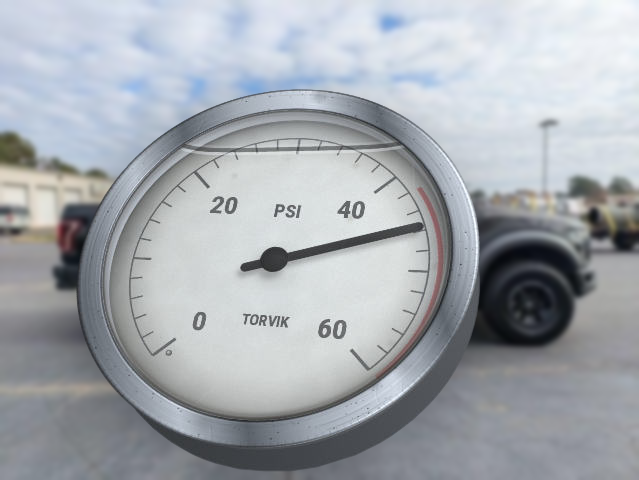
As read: **46** psi
